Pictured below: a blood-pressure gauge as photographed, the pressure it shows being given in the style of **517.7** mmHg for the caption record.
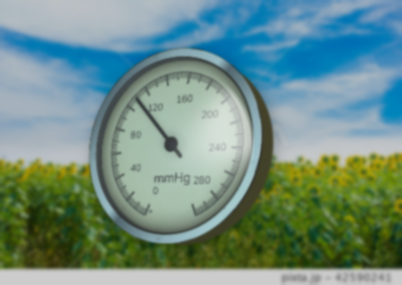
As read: **110** mmHg
